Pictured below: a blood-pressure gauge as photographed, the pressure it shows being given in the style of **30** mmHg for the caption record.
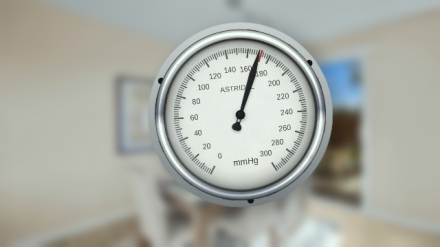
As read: **170** mmHg
